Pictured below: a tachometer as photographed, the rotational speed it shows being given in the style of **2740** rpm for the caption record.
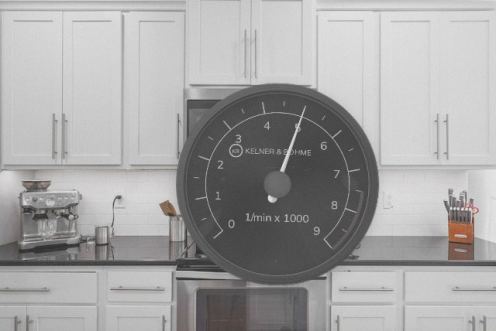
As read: **5000** rpm
